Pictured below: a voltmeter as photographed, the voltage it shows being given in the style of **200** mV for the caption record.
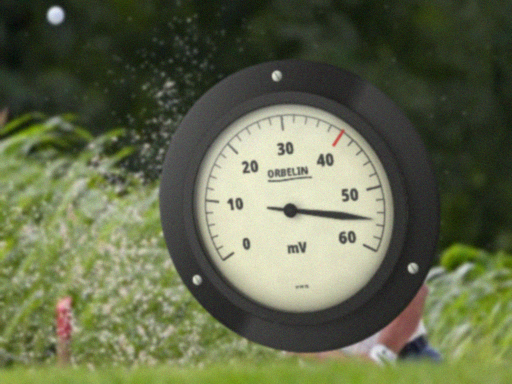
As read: **55** mV
